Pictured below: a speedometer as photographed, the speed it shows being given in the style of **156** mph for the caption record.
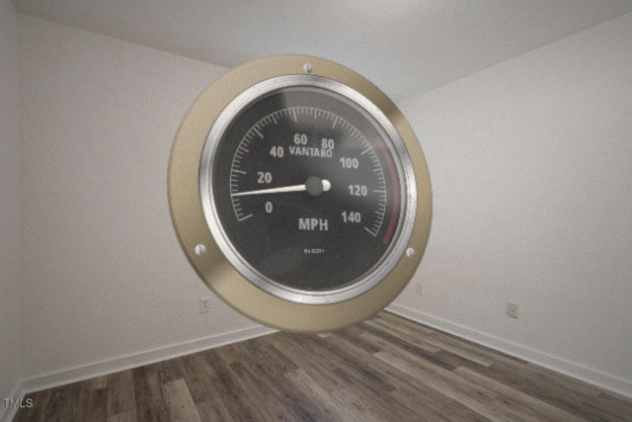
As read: **10** mph
